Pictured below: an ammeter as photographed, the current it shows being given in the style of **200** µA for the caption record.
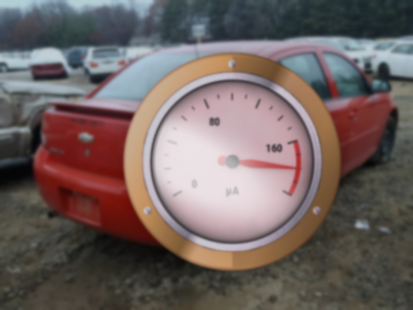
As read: **180** µA
